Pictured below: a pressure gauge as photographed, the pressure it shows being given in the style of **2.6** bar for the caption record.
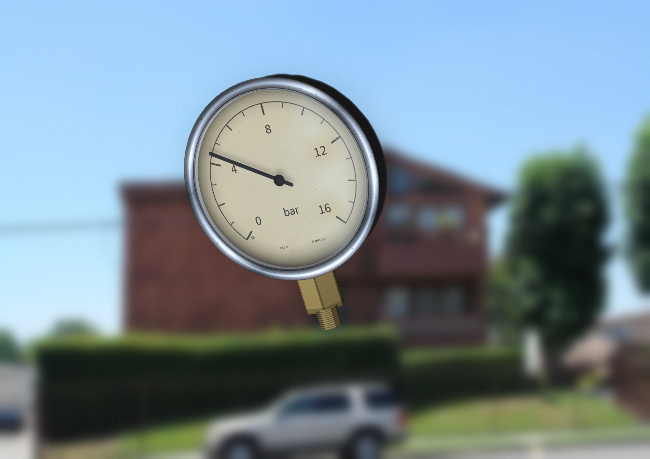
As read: **4.5** bar
